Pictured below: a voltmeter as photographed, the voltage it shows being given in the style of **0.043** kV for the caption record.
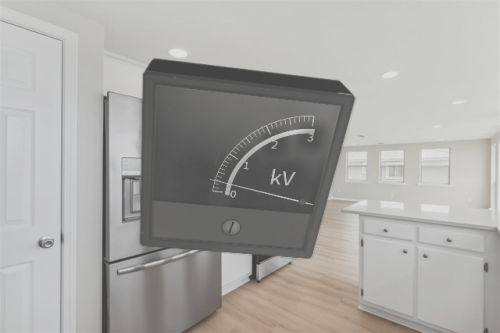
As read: **0.3** kV
